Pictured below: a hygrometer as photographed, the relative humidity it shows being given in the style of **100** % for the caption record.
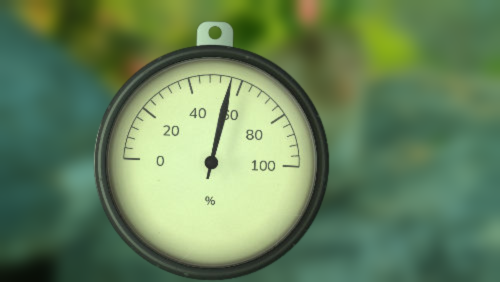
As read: **56** %
